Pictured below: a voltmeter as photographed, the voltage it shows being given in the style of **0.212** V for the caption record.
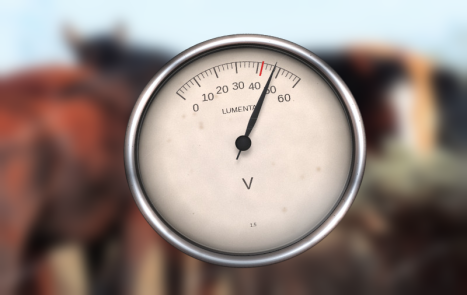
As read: **48** V
